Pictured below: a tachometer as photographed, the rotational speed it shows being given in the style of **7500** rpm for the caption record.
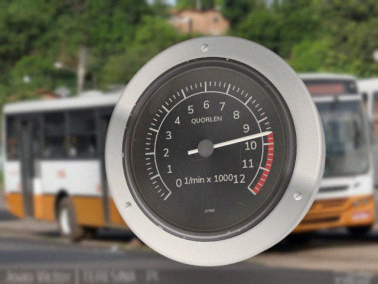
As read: **9600** rpm
